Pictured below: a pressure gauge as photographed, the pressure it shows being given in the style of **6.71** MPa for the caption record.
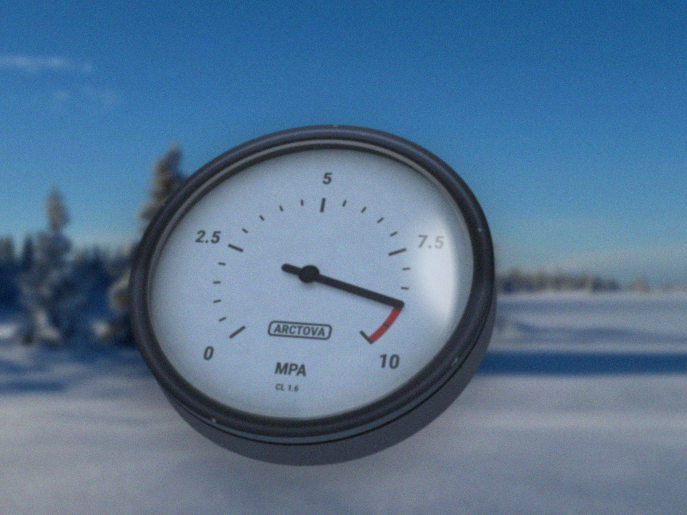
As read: **9** MPa
